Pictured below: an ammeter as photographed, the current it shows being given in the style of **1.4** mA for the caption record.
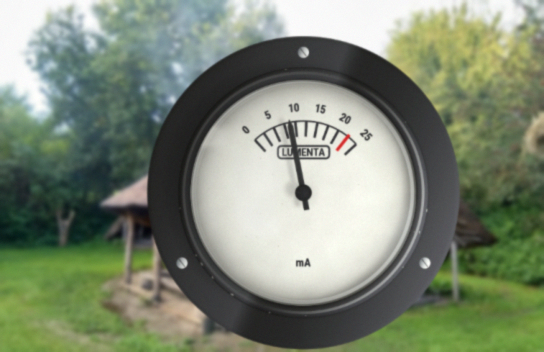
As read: **8.75** mA
